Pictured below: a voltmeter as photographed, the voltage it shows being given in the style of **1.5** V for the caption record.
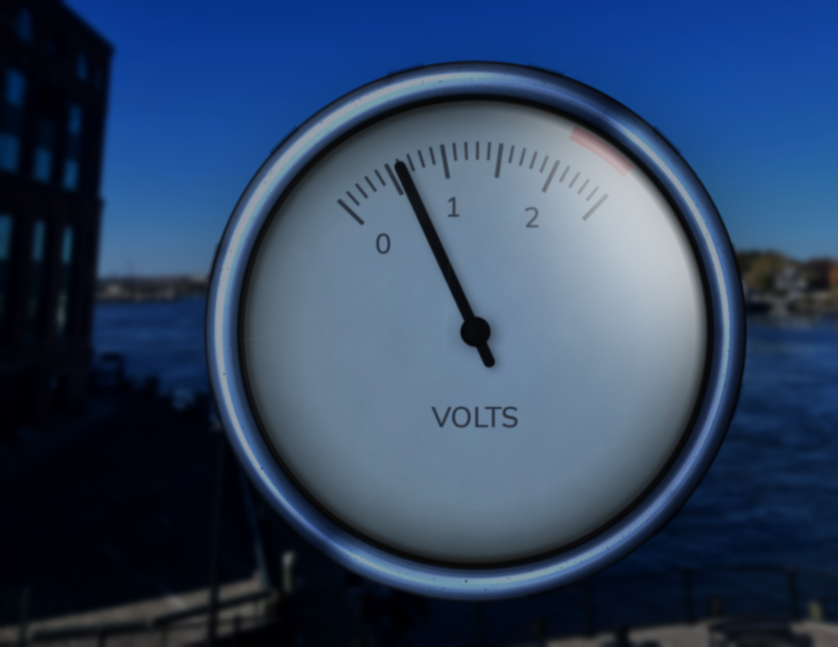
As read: **0.6** V
